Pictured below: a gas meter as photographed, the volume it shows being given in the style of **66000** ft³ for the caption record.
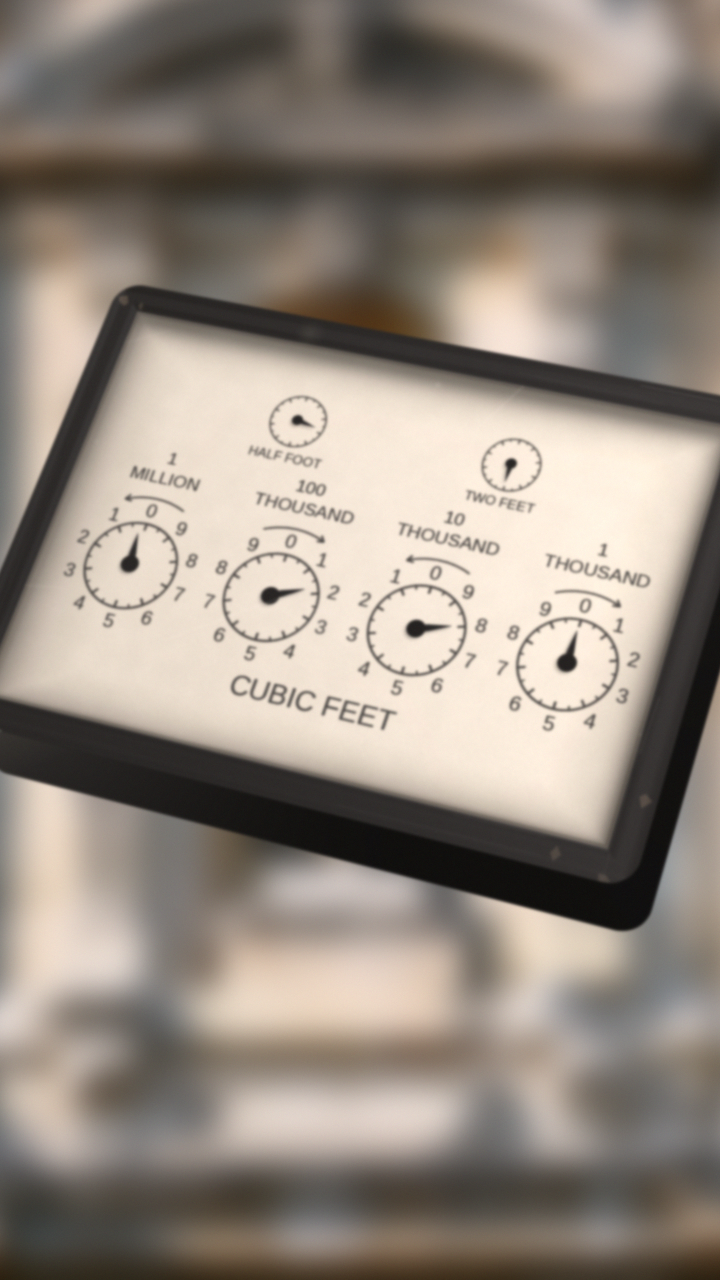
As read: **18000** ft³
